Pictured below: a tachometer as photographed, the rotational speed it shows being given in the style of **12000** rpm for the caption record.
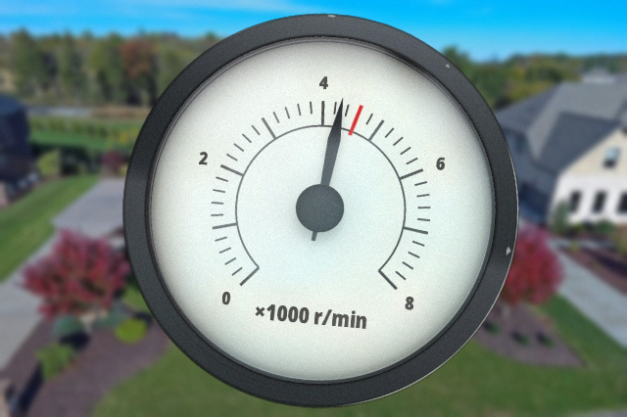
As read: **4300** rpm
